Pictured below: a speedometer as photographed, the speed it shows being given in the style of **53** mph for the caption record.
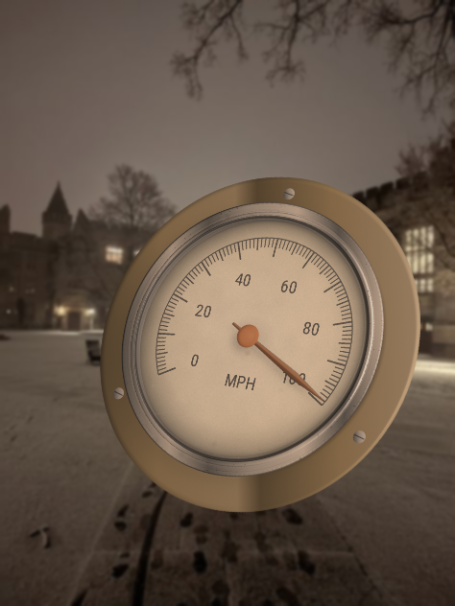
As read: **99** mph
